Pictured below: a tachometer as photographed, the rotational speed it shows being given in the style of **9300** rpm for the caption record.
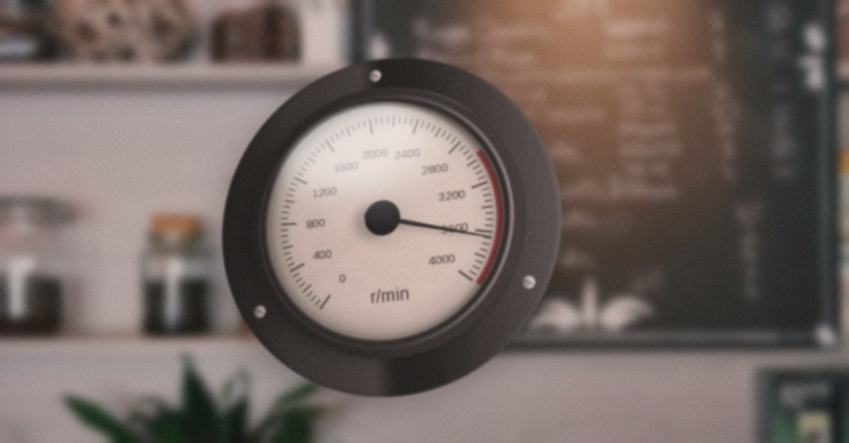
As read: **3650** rpm
